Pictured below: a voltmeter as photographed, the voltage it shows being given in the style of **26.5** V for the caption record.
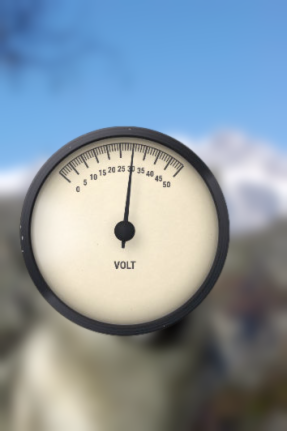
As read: **30** V
